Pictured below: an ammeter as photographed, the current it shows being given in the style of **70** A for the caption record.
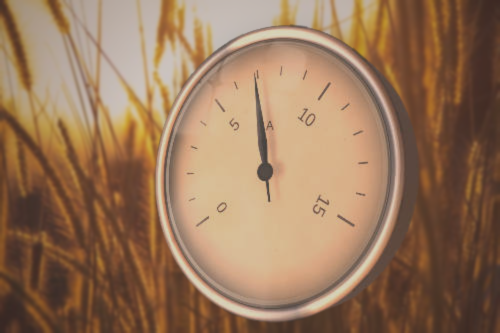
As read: **7** A
